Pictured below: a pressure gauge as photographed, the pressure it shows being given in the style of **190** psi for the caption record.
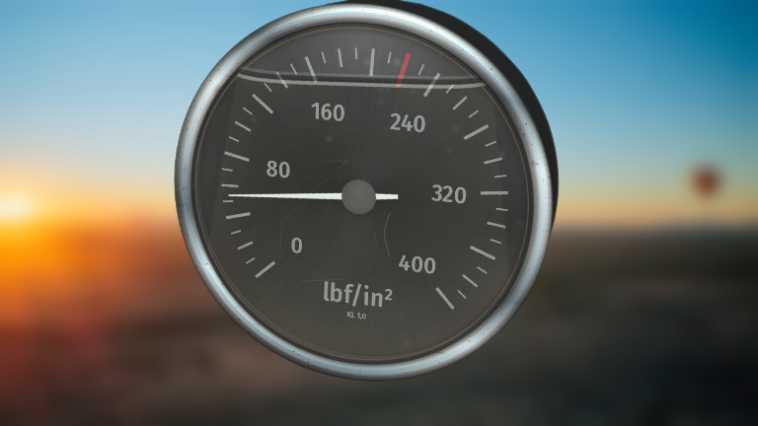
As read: **55** psi
